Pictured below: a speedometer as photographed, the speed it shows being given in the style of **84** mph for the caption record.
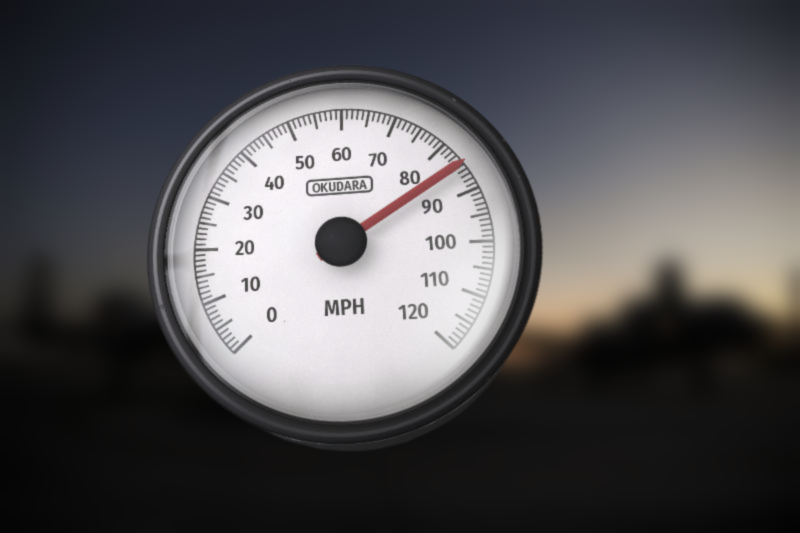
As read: **85** mph
